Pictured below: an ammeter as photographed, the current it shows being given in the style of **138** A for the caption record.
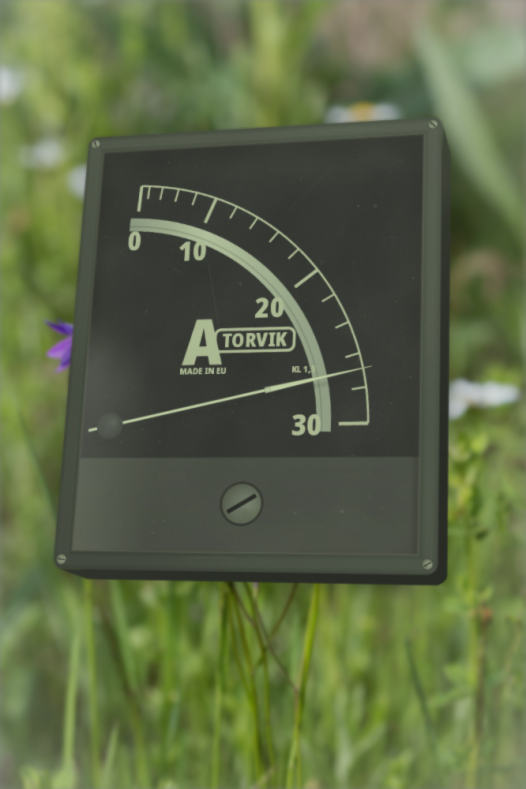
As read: **27** A
